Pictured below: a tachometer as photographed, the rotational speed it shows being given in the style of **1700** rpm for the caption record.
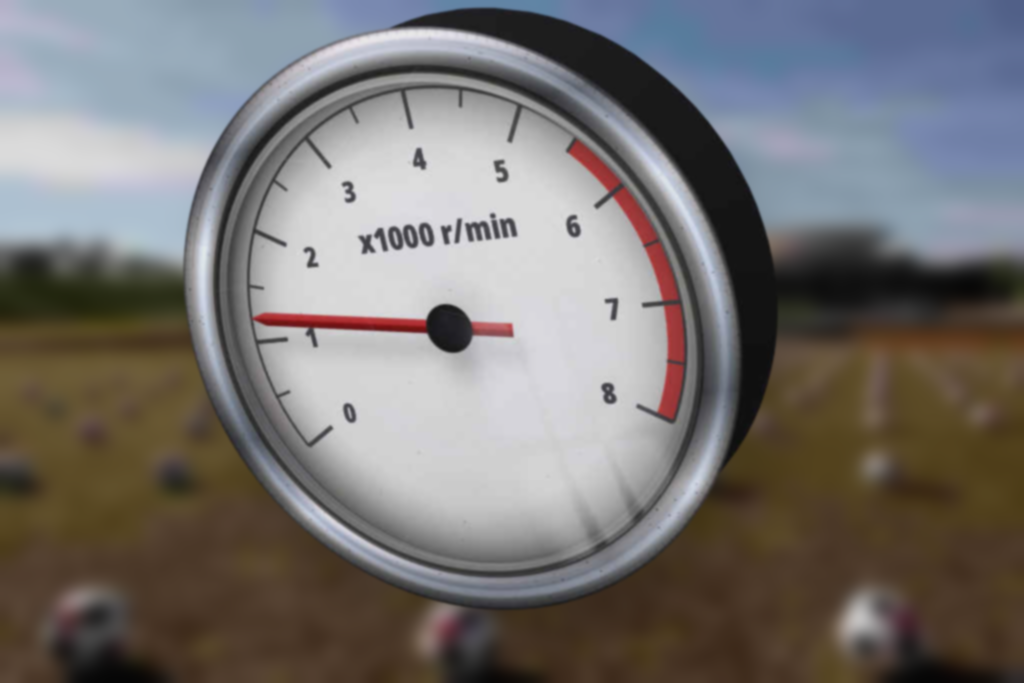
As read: **1250** rpm
